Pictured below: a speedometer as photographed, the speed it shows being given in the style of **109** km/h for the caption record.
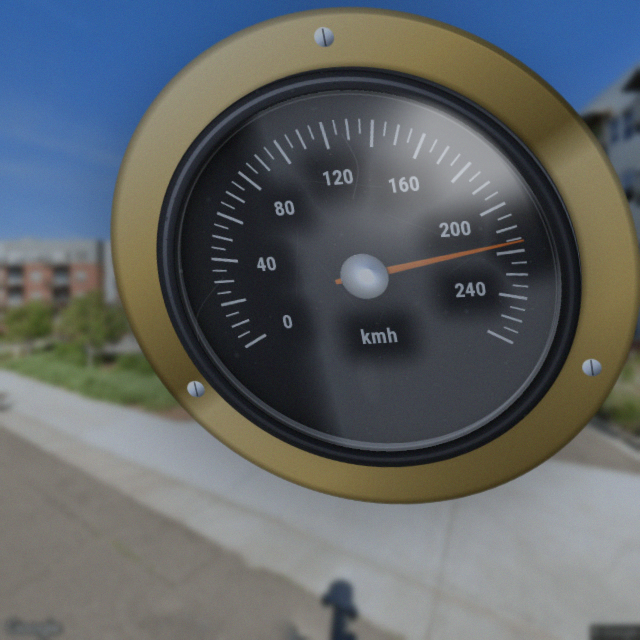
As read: **215** km/h
